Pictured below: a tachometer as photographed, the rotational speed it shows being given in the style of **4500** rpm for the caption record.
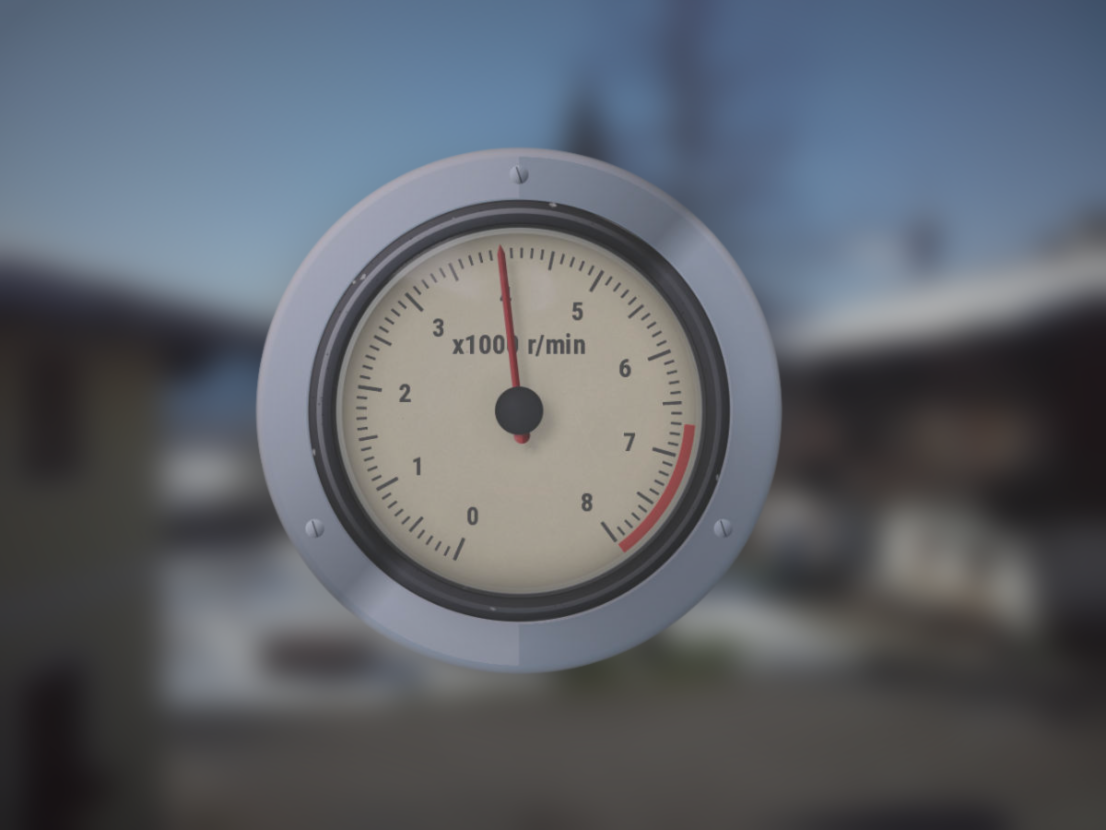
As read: **4000** rpm
